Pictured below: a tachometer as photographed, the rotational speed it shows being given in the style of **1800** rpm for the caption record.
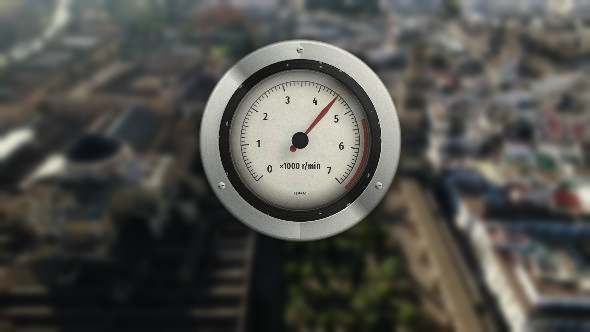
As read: **4500** rpm
